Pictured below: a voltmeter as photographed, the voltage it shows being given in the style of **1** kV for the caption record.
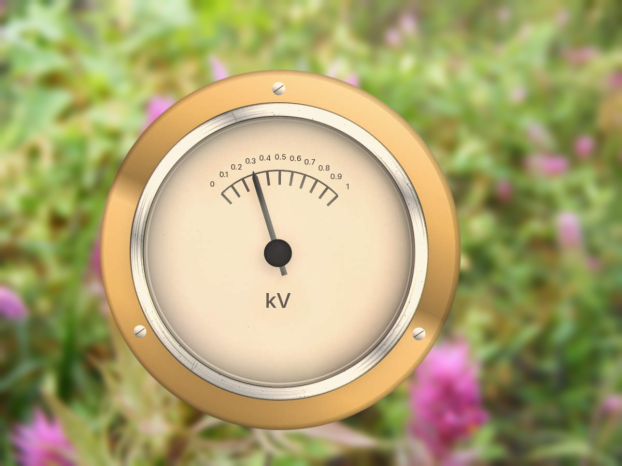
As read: **0.3** kV
